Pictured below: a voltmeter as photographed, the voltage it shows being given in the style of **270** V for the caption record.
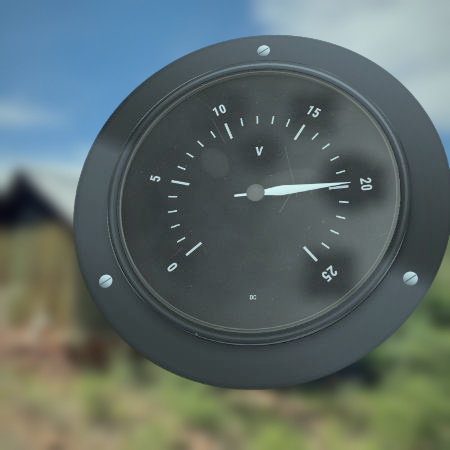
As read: **20** V
